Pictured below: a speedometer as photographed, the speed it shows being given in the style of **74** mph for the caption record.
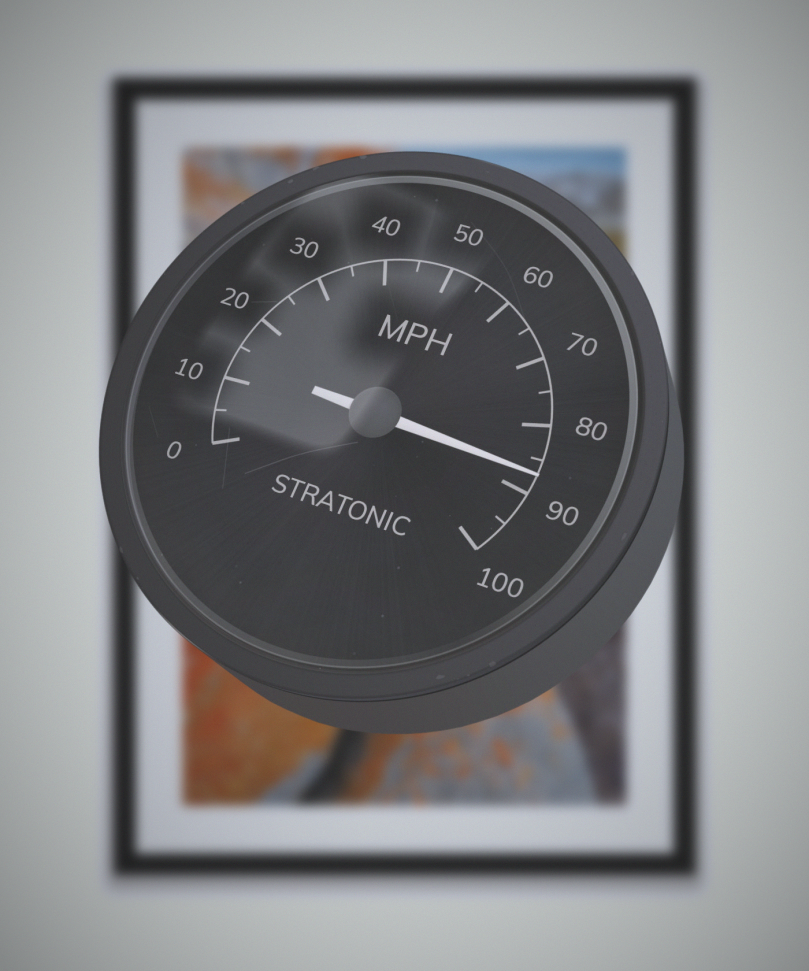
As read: **87.5** mph
